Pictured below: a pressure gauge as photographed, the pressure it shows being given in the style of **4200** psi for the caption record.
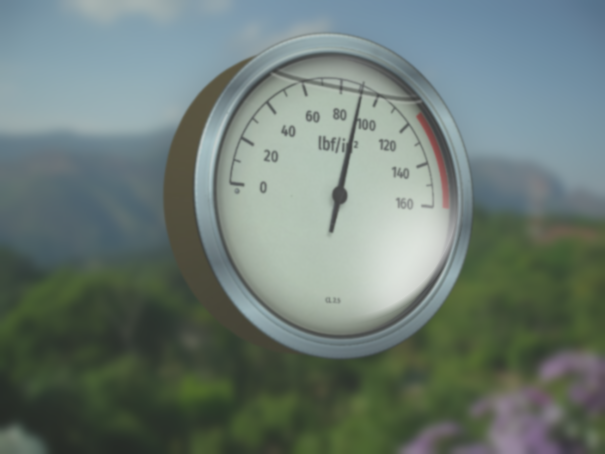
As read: **90** psi
